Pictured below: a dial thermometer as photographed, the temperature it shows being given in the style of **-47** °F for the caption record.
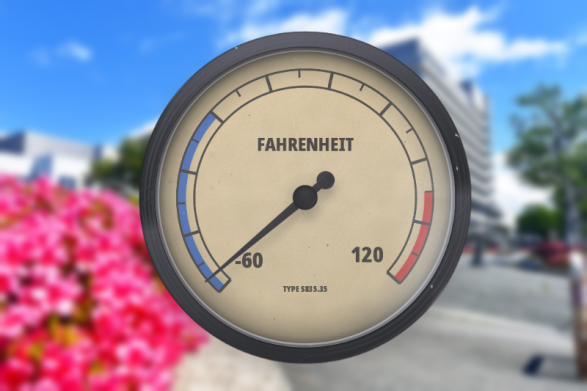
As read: **-55** °F
